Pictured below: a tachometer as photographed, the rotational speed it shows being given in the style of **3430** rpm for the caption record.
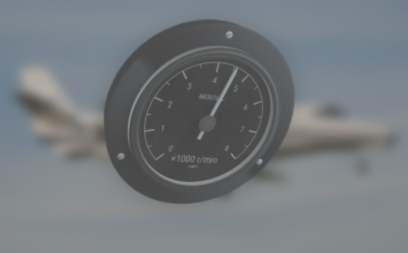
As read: **4500** rpm
